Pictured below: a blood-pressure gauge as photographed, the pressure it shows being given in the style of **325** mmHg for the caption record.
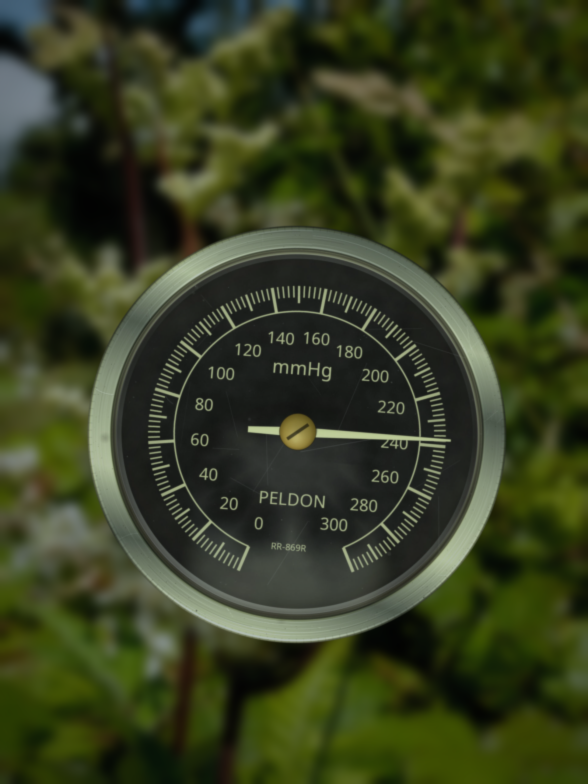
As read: **238** mmHg
